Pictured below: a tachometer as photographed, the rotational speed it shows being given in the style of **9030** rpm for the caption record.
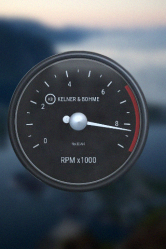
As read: **8250** rpm
